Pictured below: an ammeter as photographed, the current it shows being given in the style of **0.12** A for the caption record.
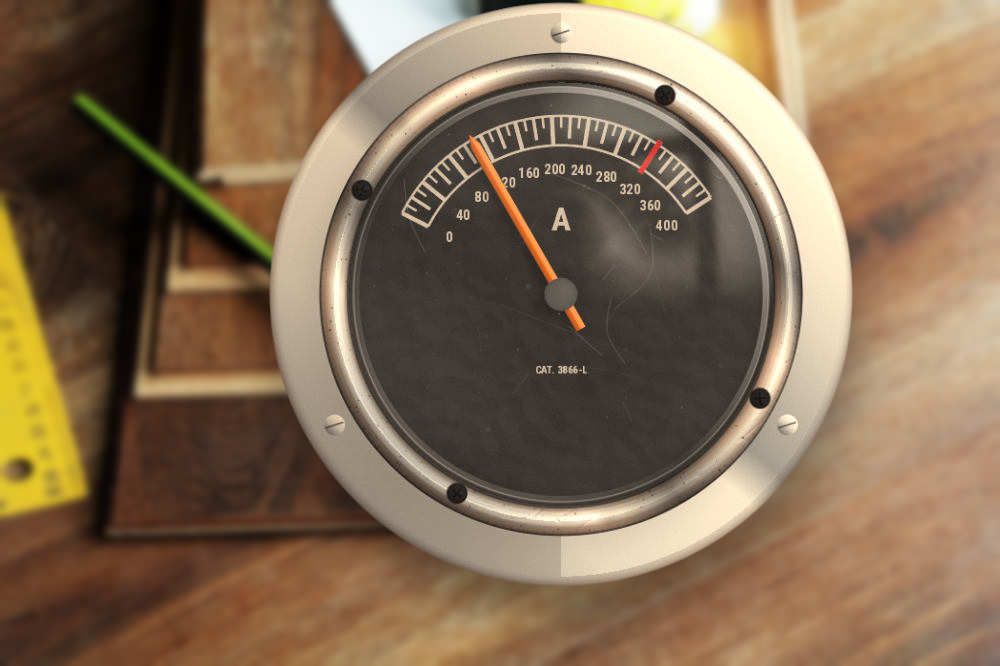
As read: **110** A
